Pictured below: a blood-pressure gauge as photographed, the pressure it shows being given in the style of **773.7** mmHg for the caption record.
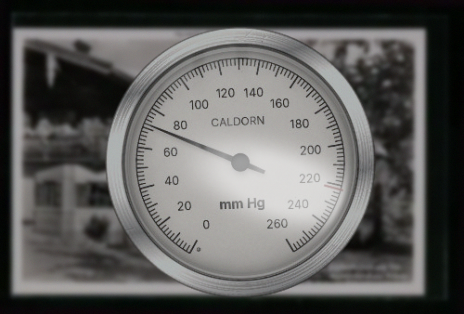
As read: **72** mmHg
